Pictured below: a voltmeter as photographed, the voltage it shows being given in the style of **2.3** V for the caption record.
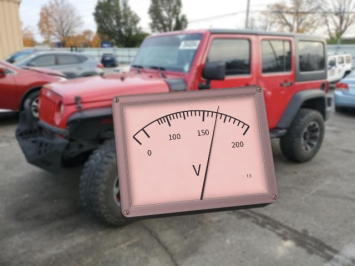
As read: **165** V
